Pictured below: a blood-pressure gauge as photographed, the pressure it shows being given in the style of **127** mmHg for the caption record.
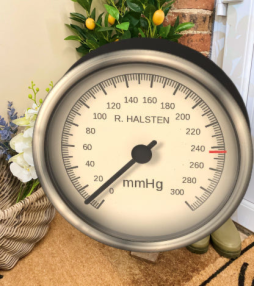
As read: **10** mmHg
